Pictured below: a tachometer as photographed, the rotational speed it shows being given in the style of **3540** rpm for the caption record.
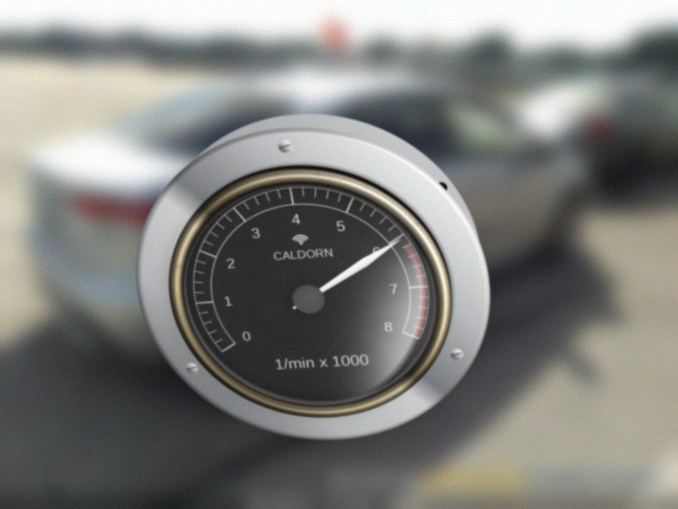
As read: **6000** rpm
